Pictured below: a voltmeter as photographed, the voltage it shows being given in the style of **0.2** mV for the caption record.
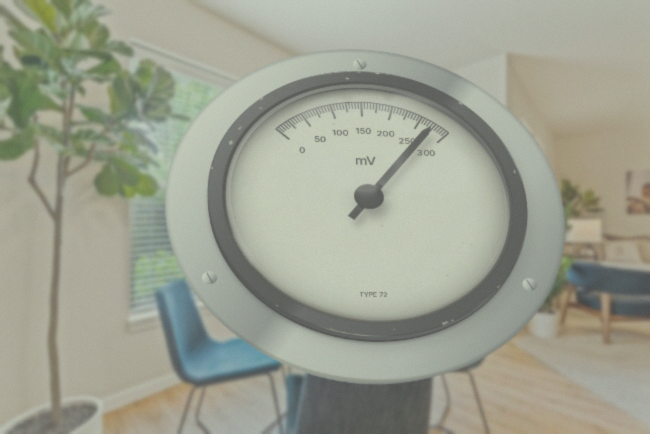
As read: **275** mV
